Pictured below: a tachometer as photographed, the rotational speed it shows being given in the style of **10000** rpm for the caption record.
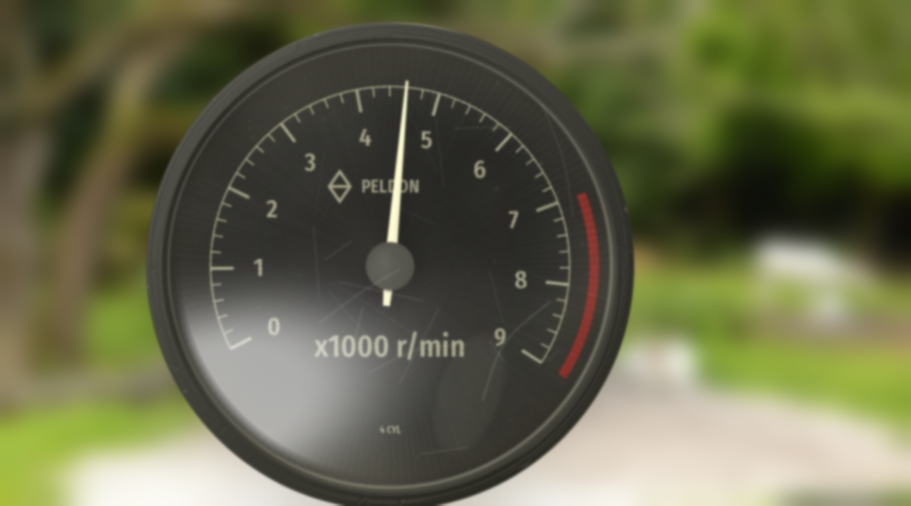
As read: **4600** rpm
